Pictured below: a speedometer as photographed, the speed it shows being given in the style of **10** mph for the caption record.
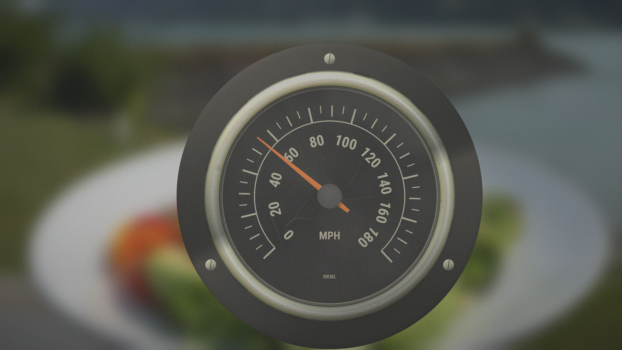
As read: **55** mph
